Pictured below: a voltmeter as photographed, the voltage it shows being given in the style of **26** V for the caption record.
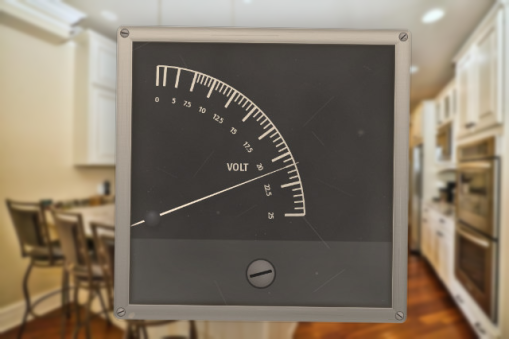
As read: **21** V
